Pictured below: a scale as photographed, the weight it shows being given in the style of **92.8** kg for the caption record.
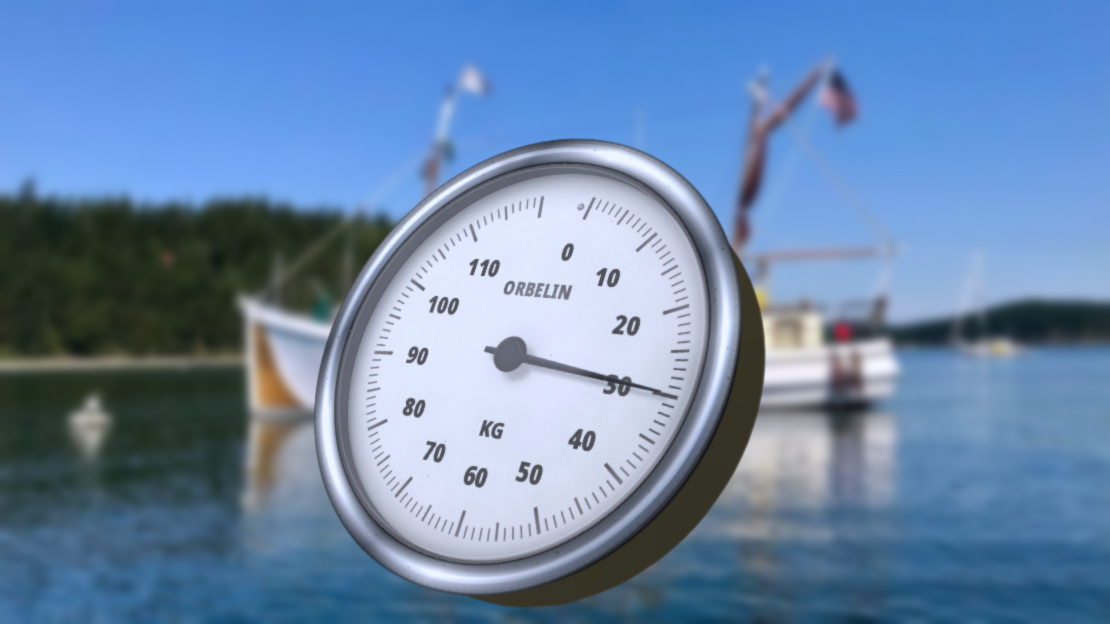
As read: **30** kg
